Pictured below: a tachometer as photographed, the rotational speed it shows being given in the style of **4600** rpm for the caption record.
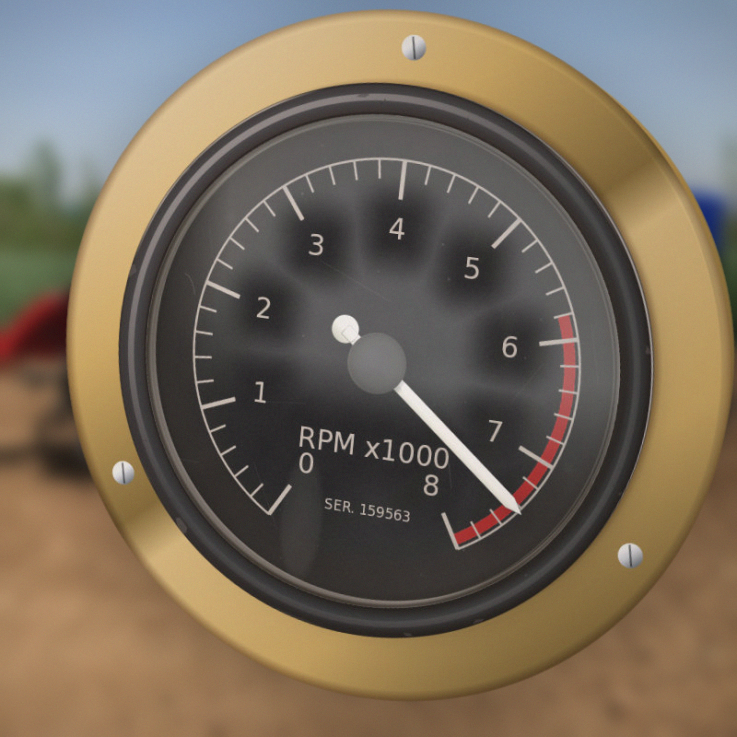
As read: **7400** rpm
